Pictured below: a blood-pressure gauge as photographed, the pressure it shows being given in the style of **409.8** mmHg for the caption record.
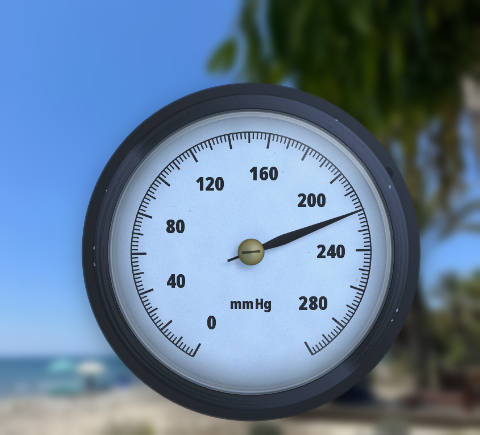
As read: **220** mmHg
